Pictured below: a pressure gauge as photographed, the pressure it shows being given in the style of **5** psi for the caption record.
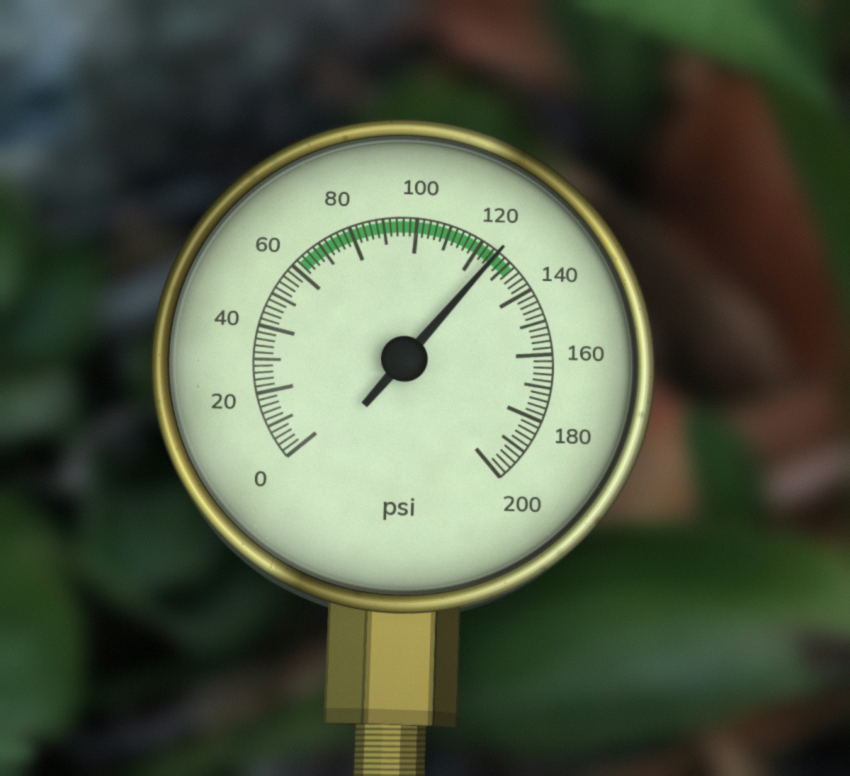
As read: **126** psi
